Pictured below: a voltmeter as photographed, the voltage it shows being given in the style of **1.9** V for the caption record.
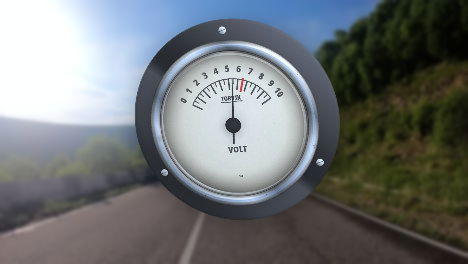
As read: **5.5** V
